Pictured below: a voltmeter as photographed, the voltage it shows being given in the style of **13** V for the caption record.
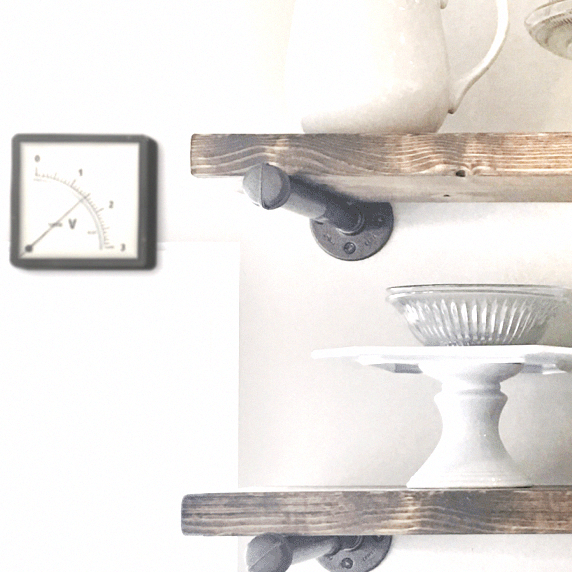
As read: **1.5** V
